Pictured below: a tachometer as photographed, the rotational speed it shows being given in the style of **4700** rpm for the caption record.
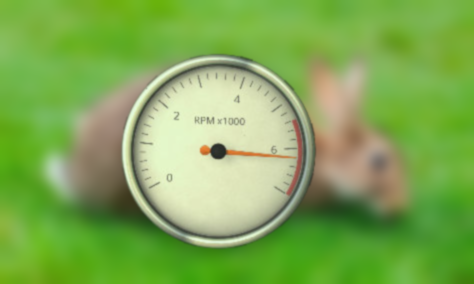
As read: **6200** rpm
